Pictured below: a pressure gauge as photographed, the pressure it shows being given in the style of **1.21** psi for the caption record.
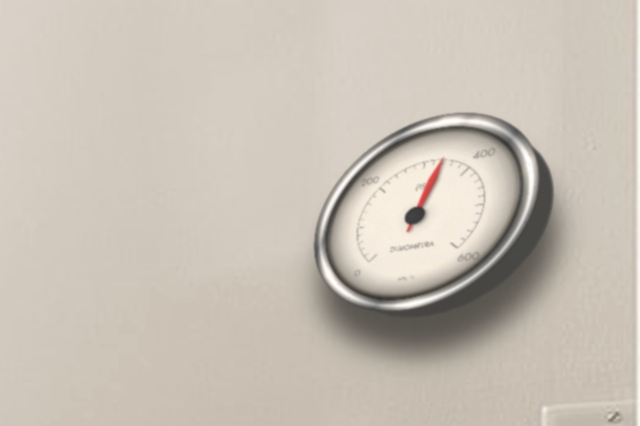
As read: **340** psi
